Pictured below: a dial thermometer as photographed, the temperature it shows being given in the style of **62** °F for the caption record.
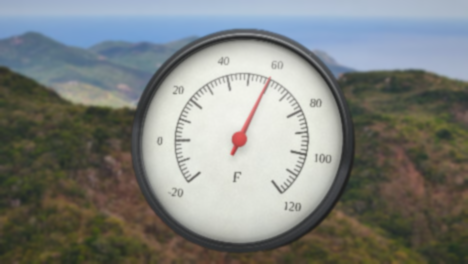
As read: **60** °F
